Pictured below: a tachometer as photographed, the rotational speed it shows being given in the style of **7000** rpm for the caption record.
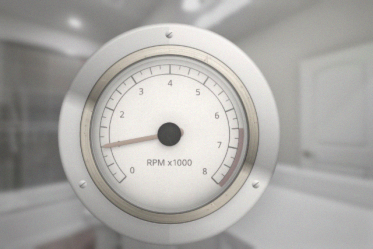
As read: **1000** rpm
